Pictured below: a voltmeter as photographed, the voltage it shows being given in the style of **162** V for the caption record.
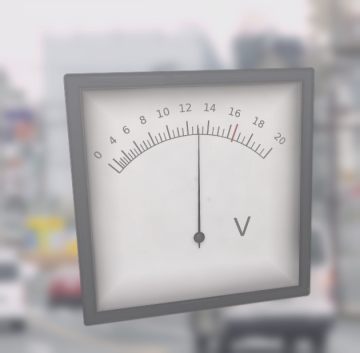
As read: **13** V
